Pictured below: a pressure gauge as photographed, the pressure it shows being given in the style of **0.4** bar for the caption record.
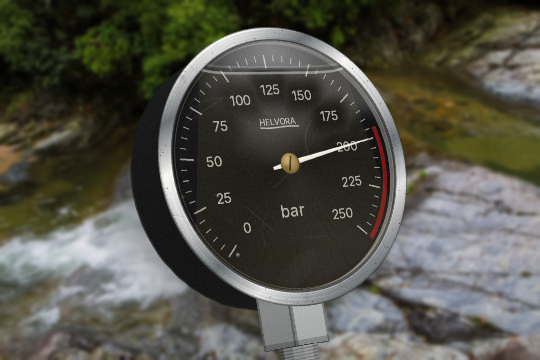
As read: **200** bar
